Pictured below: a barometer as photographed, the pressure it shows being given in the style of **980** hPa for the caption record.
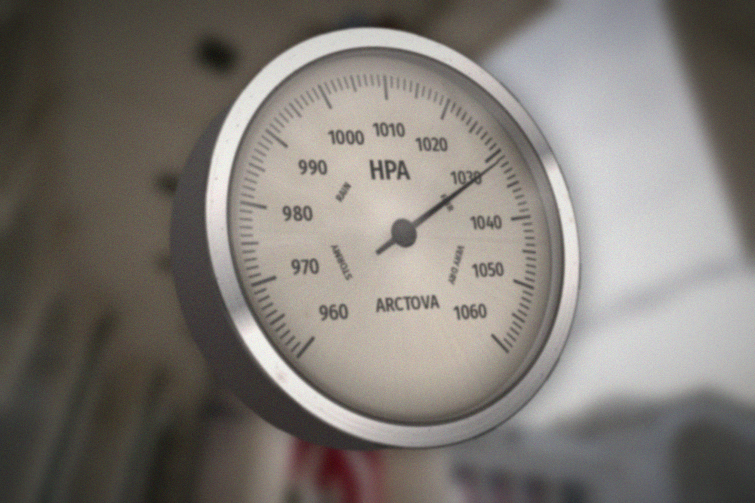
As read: **1031** hPa
